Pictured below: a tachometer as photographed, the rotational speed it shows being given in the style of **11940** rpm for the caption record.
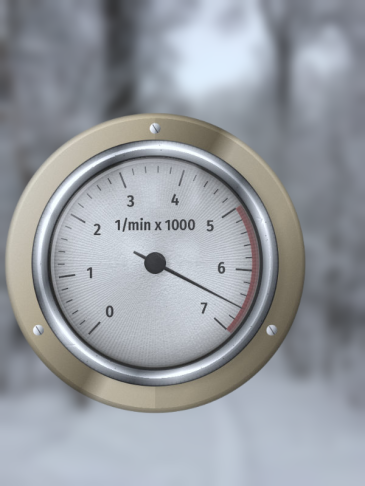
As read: **6600** rpm
